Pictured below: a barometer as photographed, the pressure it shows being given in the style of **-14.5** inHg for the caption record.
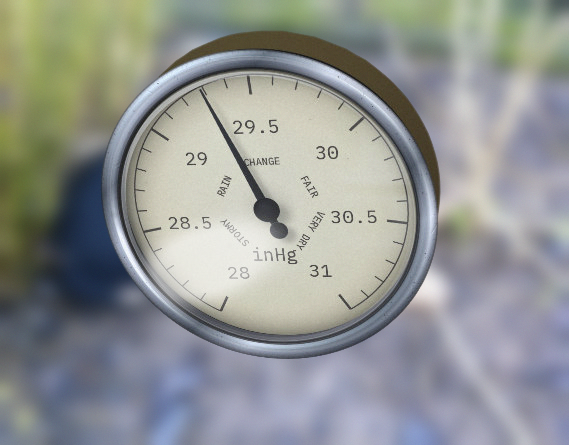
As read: **29.3** inHg
